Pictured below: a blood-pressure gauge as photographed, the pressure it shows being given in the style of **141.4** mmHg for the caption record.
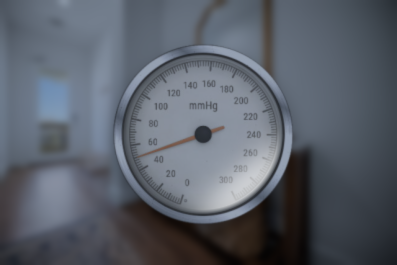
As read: **50** mmHg
